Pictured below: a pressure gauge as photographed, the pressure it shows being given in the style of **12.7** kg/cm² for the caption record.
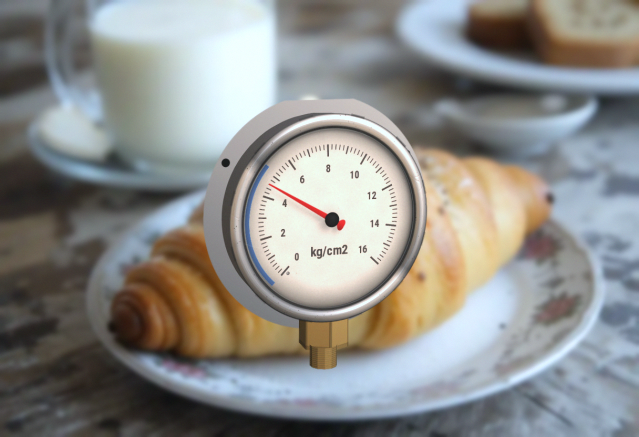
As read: **4.6** kg/cm²
